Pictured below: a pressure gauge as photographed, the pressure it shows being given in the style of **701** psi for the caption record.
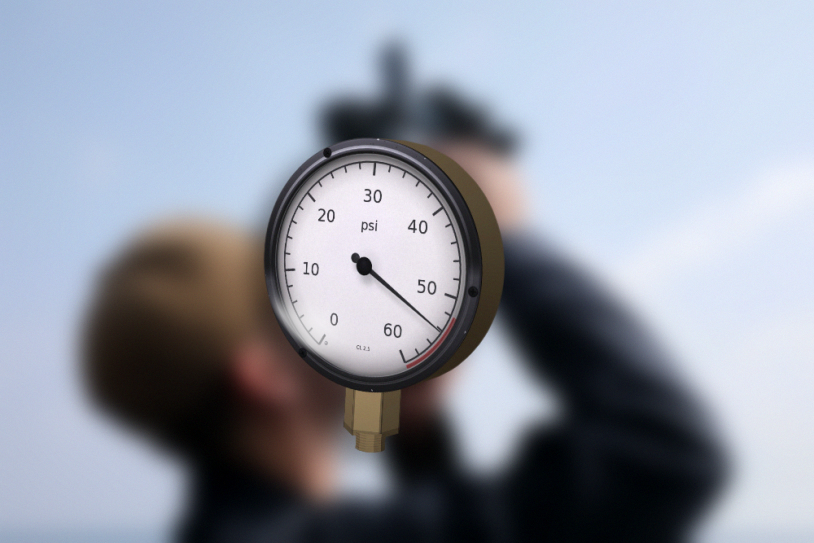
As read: **54** psi
